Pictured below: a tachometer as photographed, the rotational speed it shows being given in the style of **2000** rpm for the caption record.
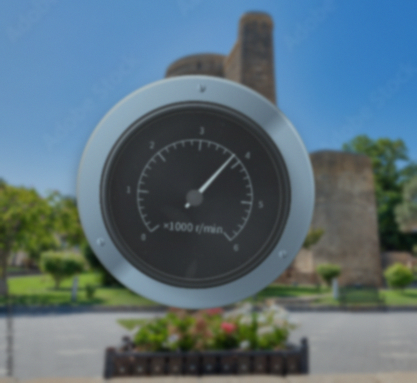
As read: **3800** rpm
